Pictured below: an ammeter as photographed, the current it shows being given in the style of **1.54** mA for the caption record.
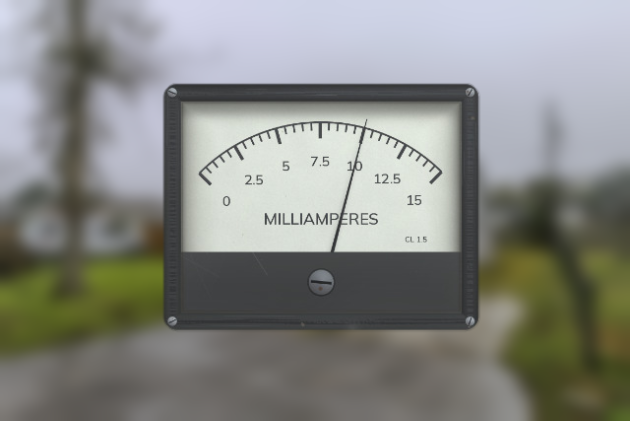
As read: **10** mA
